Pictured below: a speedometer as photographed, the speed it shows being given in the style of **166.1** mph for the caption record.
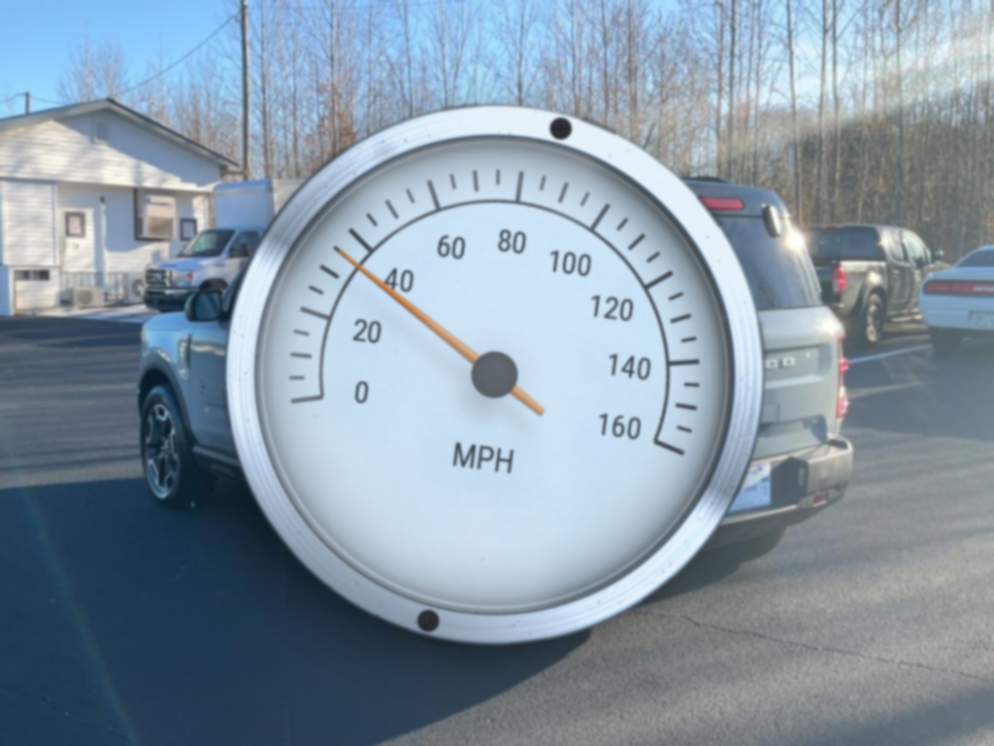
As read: **35** mph
